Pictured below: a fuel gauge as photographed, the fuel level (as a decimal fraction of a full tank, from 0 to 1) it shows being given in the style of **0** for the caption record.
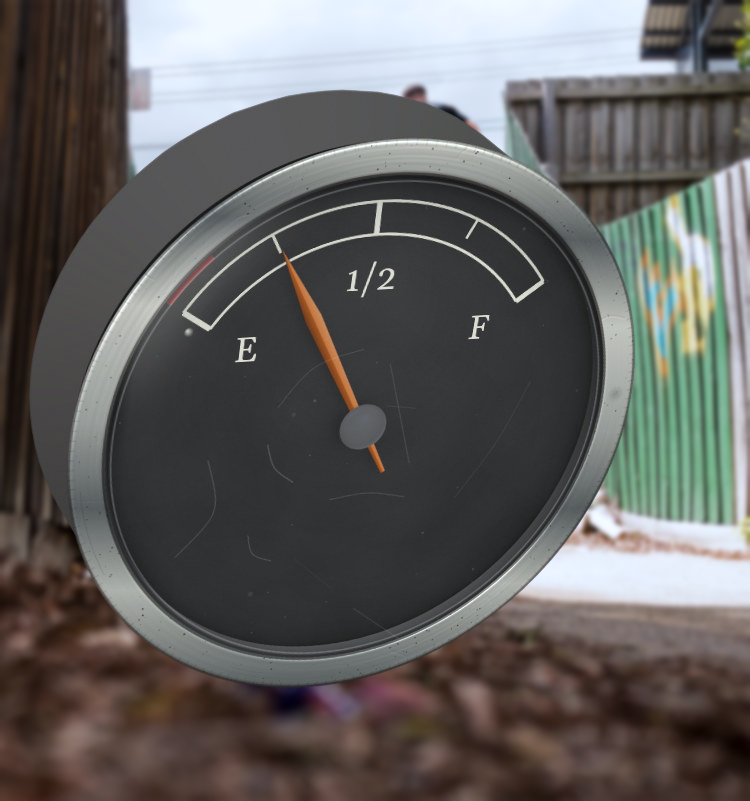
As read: **0.25**
